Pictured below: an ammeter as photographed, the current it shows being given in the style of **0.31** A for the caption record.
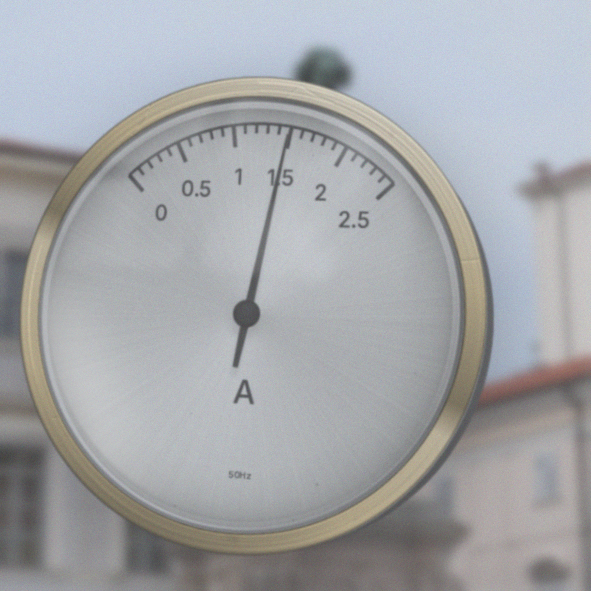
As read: **1.5** A
